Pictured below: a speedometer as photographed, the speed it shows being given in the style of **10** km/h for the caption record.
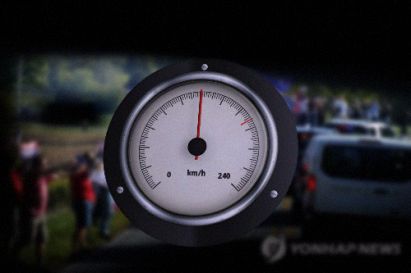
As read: **120** km/h
